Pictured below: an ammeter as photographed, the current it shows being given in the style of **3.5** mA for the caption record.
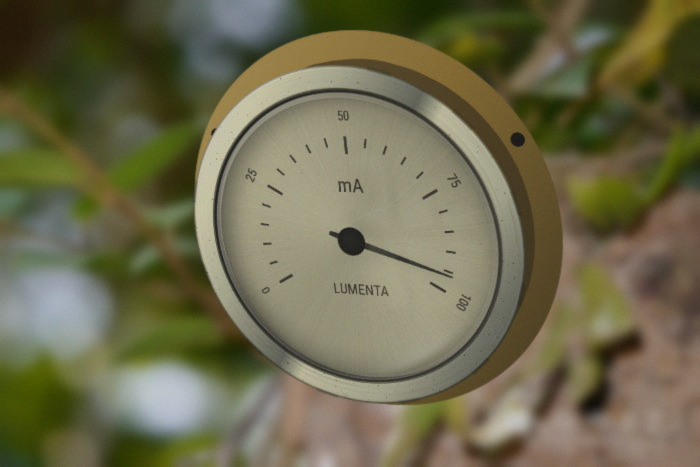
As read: **95** mA
